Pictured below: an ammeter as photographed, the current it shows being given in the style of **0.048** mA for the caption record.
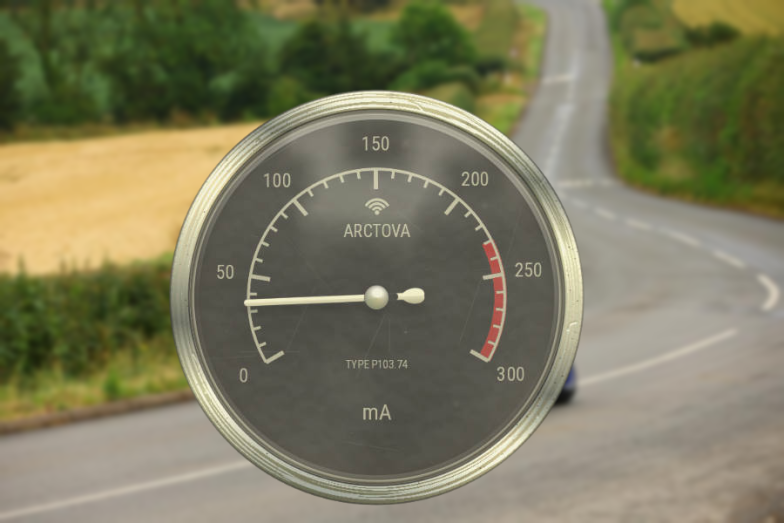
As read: **35** mA
